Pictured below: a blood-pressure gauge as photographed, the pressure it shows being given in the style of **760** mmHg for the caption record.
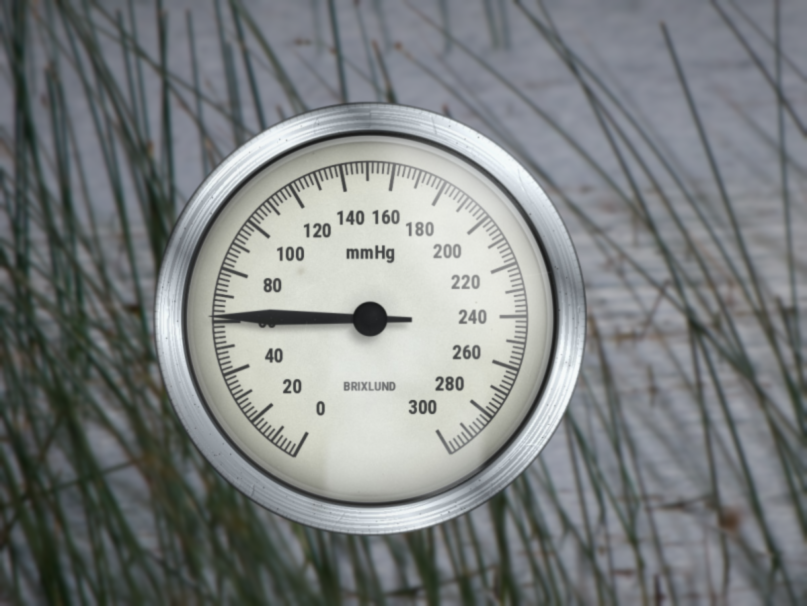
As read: **62** mmHg
